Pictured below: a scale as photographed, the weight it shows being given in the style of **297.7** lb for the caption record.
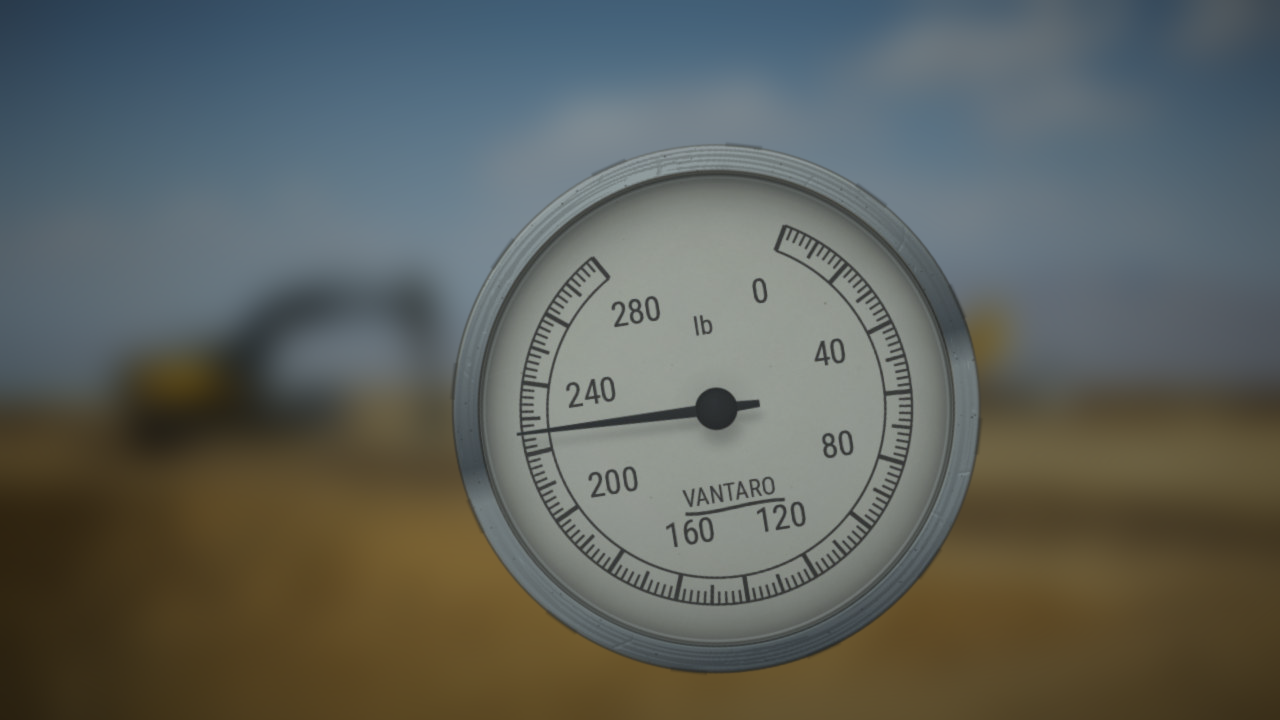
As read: **226** lb
